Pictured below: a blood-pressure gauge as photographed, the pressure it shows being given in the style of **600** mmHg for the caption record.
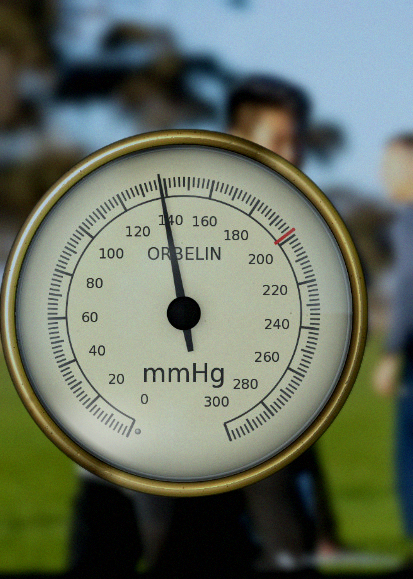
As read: **138** mmHg
